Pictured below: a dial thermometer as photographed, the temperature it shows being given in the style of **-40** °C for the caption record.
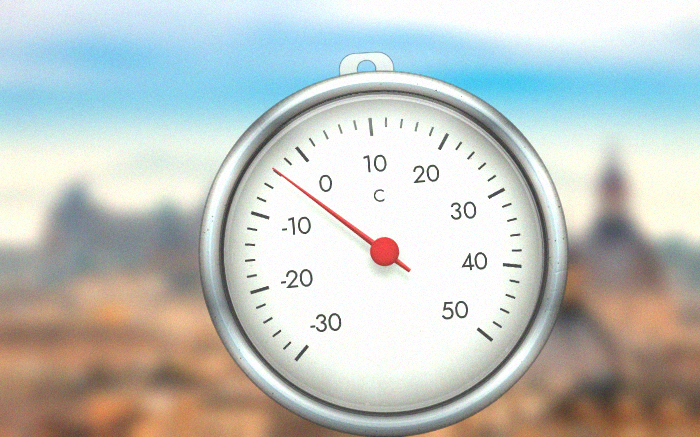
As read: **-4** °C
